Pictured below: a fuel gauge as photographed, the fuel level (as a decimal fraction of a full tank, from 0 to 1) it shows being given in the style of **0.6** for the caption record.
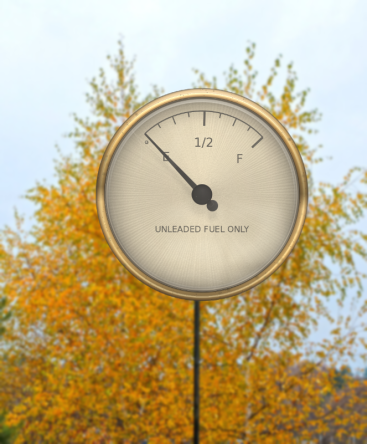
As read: **0**
